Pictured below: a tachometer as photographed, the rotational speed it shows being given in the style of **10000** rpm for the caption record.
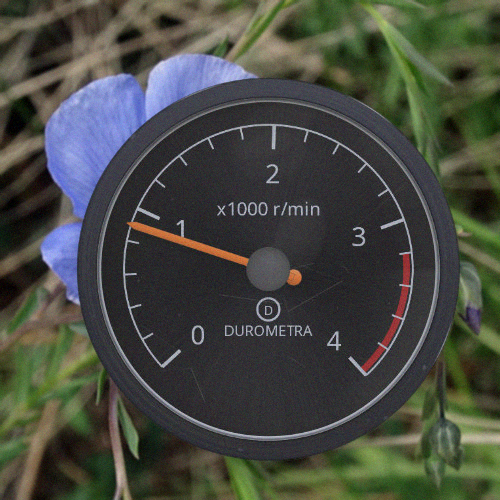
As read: **900** rpm
